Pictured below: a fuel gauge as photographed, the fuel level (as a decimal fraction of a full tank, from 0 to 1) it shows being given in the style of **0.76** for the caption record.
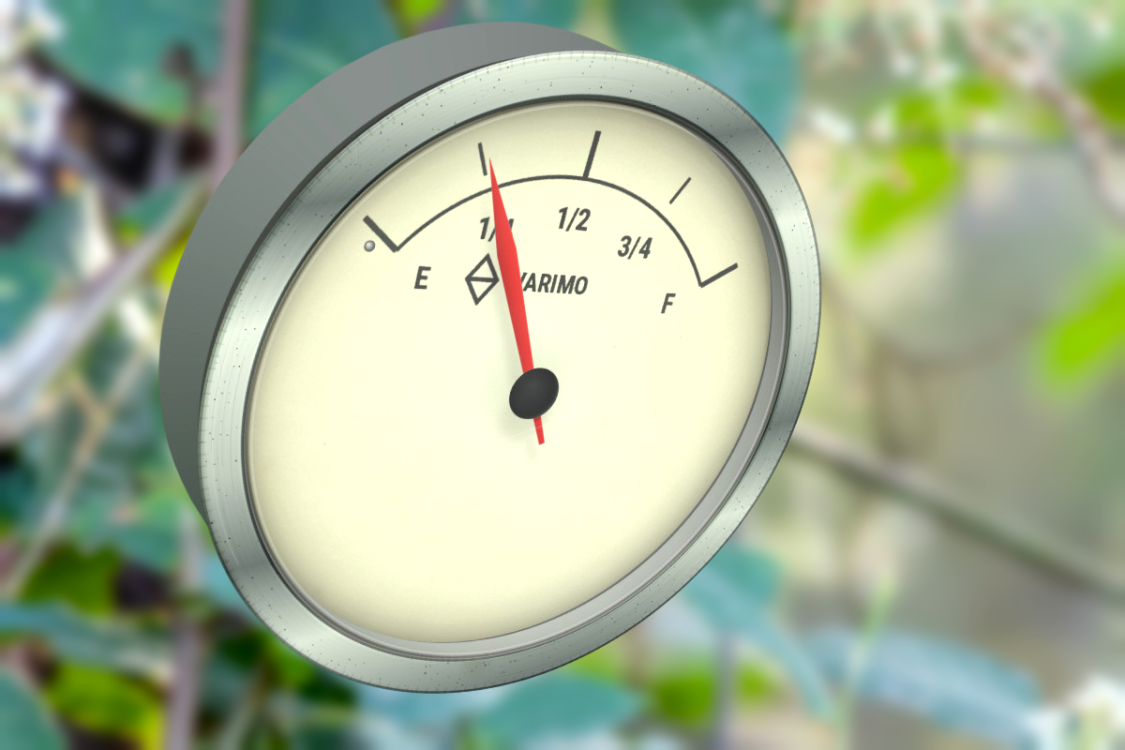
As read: **0.25**
